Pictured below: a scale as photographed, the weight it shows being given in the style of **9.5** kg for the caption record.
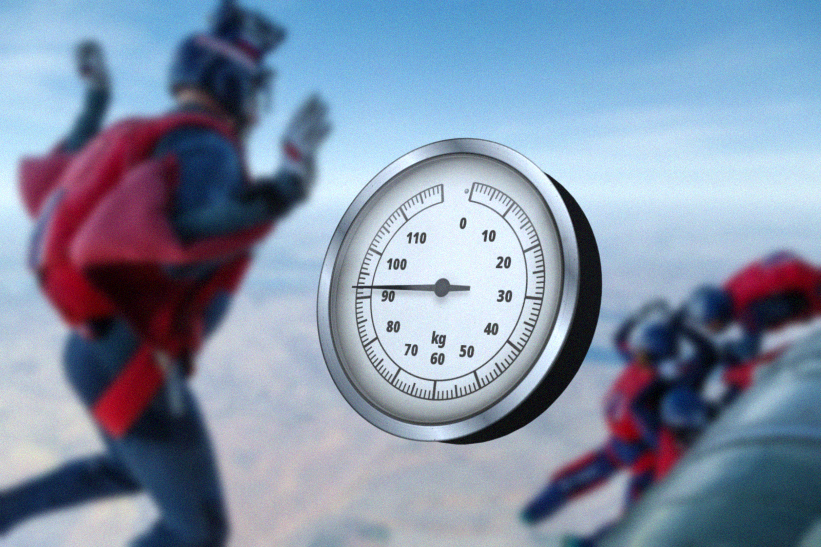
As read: **92** kg
